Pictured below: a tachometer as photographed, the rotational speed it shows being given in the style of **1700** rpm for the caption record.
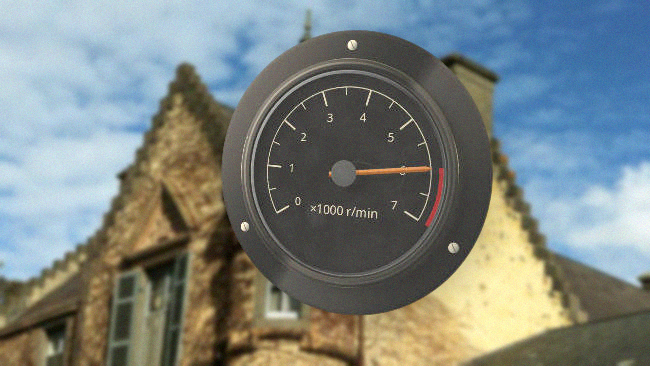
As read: **6000** rpm
